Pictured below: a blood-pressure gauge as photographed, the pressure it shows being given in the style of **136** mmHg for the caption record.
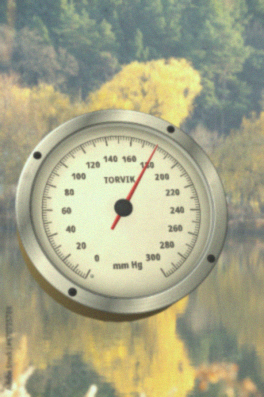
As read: **180** mmHg
